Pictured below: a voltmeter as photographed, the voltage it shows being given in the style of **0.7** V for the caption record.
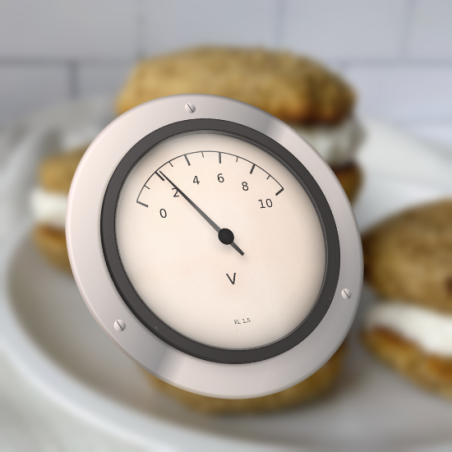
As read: **2** V
